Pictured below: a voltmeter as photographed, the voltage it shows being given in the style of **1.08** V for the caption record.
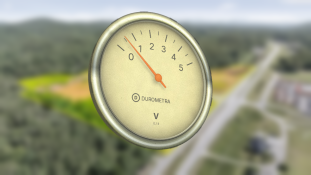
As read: **0.5** V
